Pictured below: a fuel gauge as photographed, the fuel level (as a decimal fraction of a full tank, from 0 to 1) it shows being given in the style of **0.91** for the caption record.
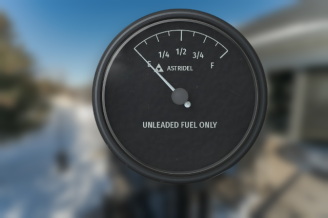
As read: **0**
